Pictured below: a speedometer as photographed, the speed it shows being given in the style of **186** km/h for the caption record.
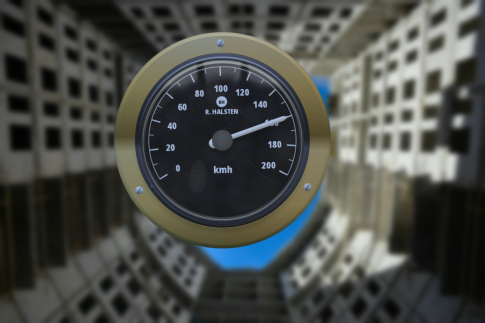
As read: **160** km/h
